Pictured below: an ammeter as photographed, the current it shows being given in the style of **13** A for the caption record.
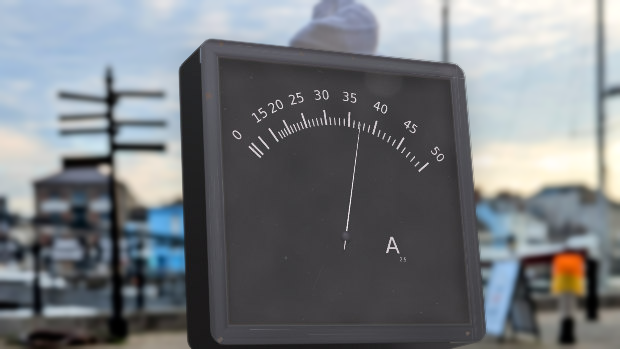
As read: **37** A
